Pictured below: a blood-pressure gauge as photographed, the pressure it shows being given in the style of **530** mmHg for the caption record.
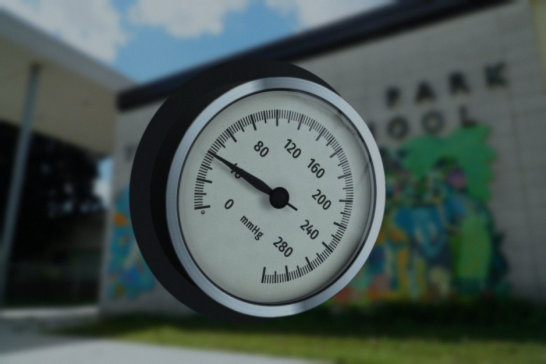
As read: **40** mmHg
